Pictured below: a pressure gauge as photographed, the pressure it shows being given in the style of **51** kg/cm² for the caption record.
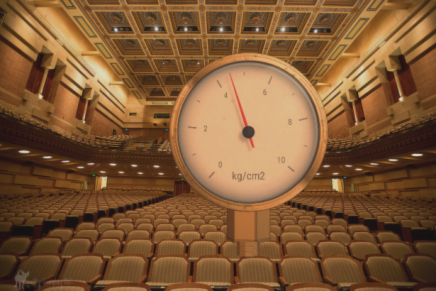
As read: **4.5** kg/cm²
